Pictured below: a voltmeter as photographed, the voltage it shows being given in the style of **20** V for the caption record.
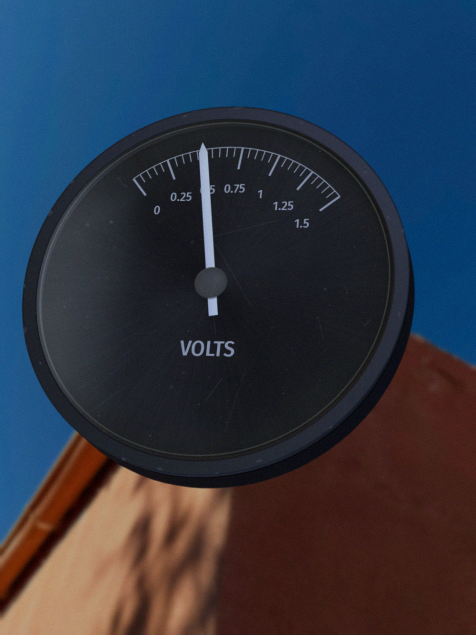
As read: **0.5** V
